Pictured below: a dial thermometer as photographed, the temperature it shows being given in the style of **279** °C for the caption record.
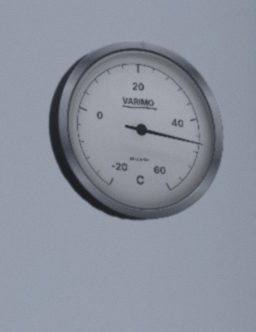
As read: **46** °C
